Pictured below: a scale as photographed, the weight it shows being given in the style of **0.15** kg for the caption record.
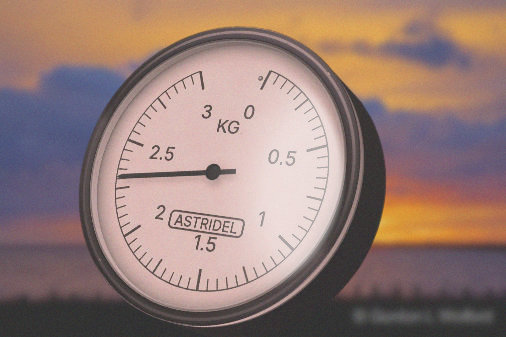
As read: **2.3** kg
